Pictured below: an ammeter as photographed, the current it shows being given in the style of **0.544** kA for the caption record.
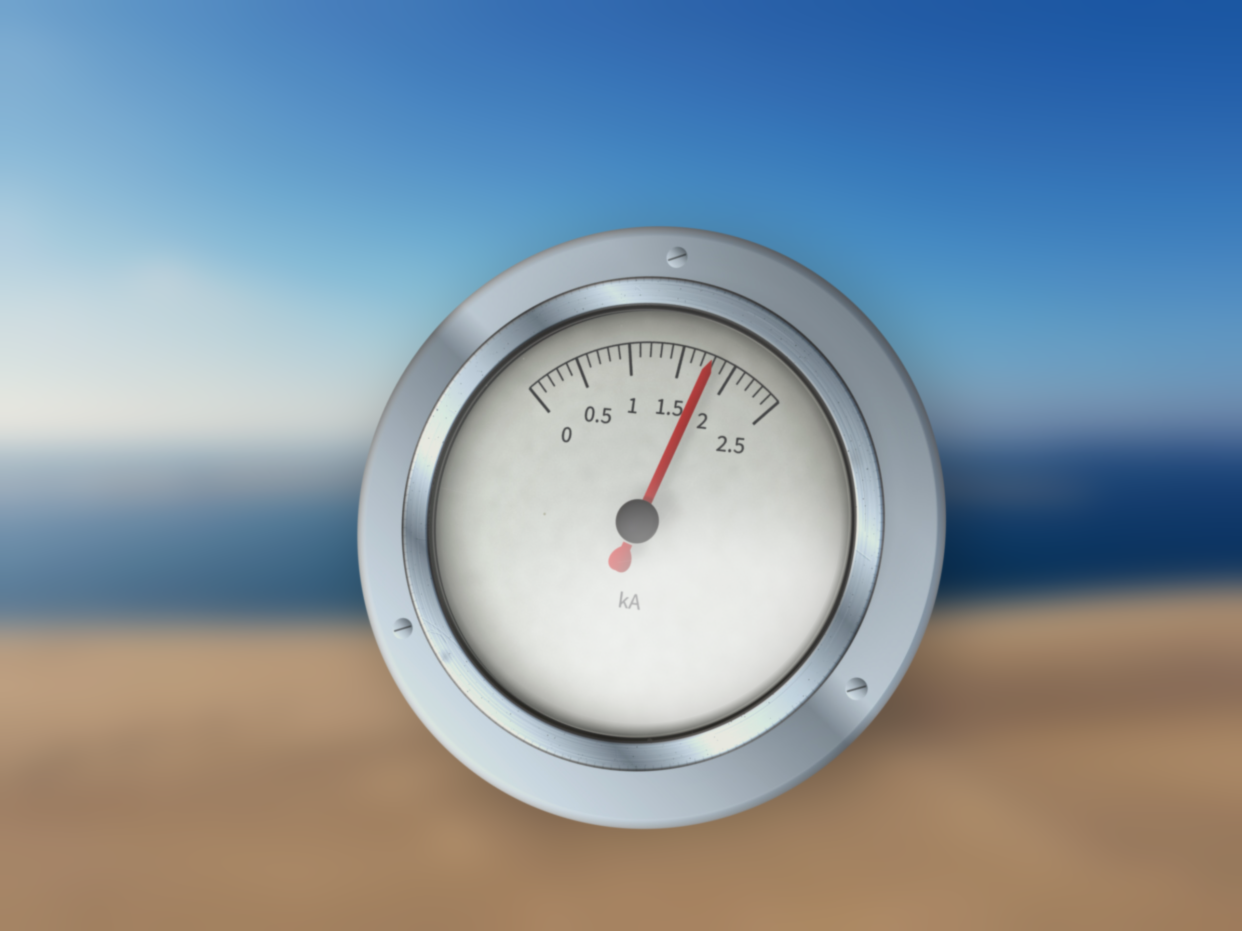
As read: **1.8** kA
